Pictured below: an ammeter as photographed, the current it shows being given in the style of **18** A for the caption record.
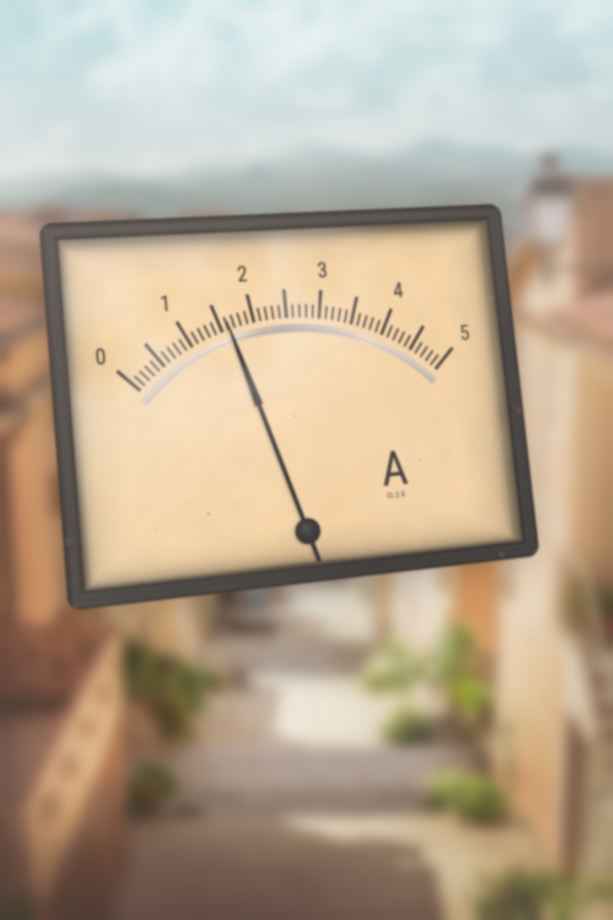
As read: **1.6** A
